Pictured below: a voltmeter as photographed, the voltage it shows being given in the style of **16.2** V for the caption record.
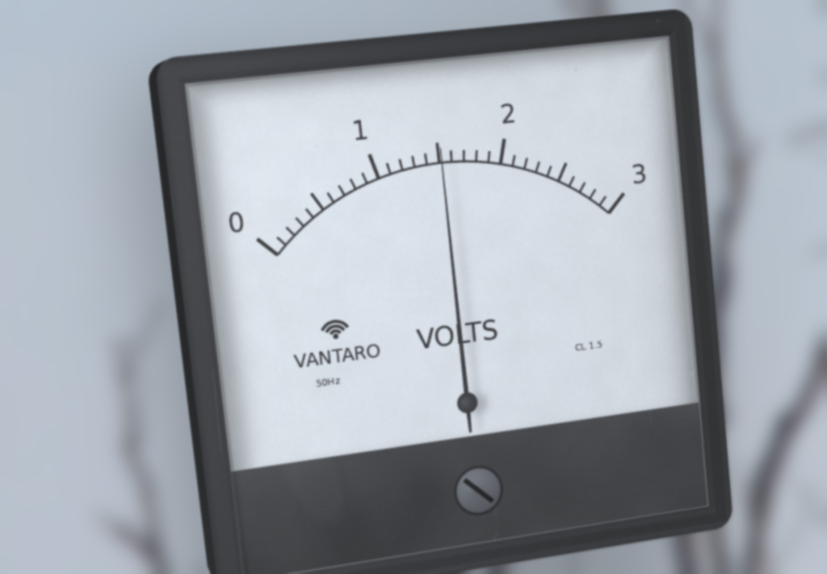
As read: **1.5** V
